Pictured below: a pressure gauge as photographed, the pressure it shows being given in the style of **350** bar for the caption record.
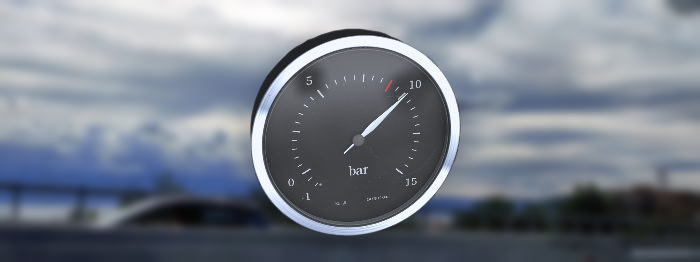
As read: **10** bar
